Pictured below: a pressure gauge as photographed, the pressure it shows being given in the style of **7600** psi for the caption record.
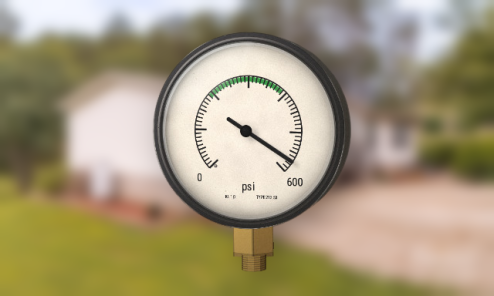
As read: **570** psi
